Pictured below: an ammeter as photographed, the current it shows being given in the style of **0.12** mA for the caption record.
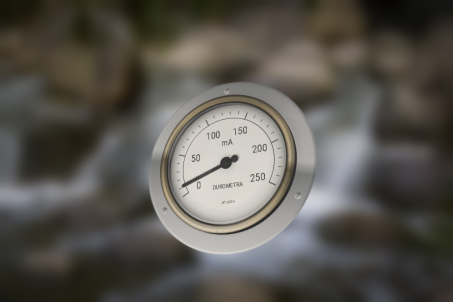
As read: **10** mA
